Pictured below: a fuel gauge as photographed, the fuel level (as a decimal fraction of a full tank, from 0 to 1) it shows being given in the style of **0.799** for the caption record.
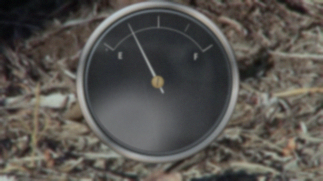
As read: **0.25**
